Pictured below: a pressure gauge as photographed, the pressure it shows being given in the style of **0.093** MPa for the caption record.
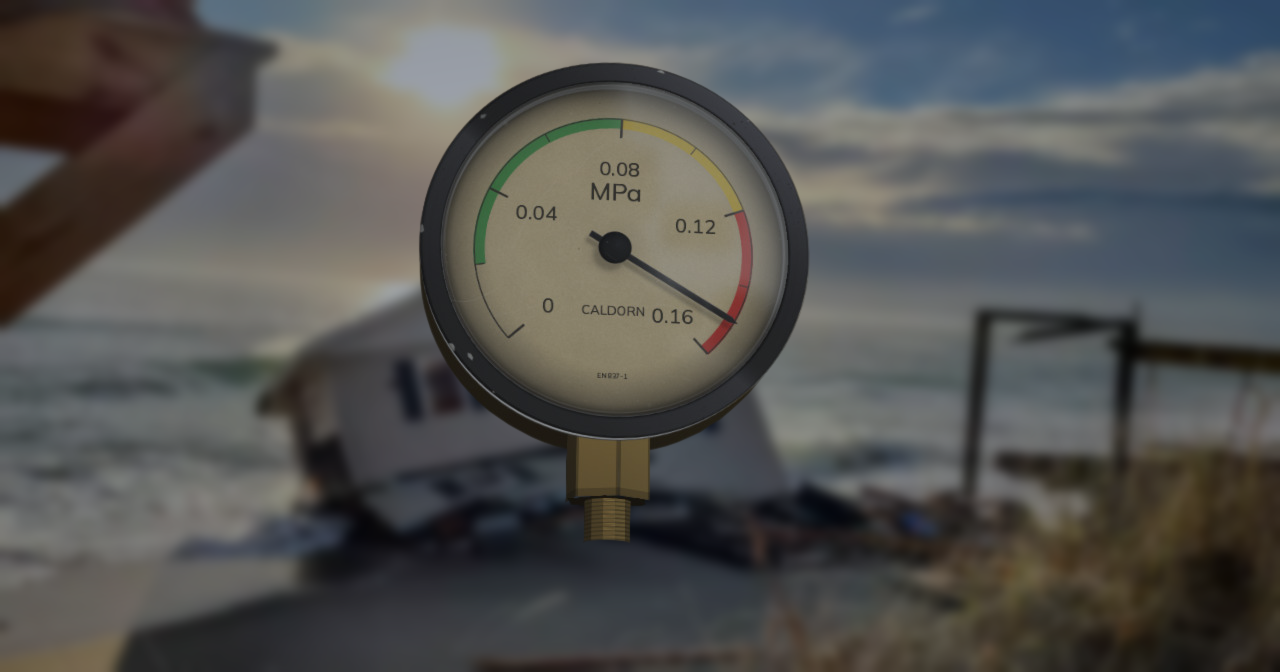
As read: **0.15** MPa
